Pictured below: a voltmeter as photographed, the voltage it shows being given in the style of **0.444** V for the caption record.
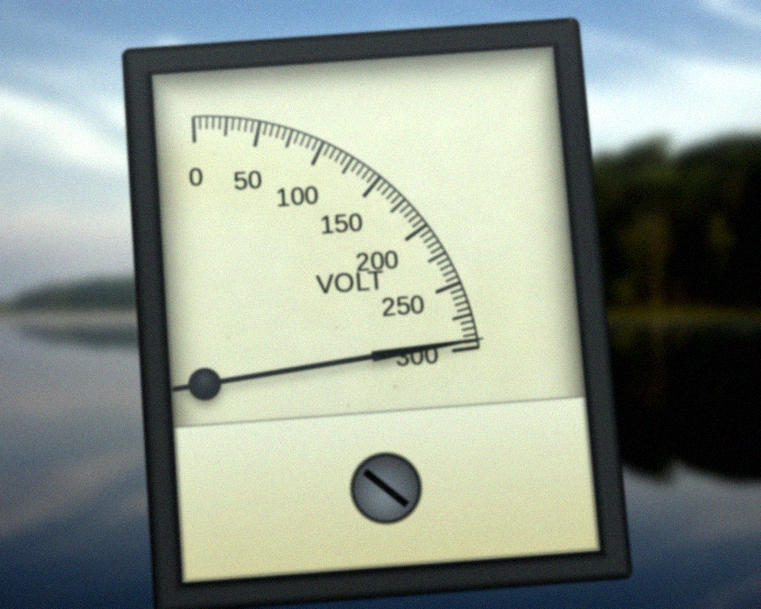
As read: **295** V
